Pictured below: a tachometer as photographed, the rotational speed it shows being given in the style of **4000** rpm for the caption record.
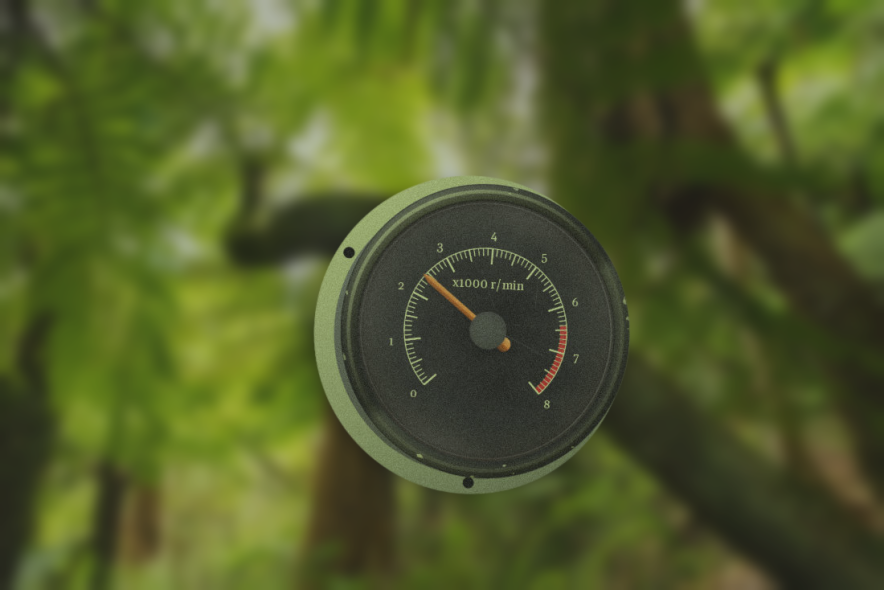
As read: **2400** rpm
